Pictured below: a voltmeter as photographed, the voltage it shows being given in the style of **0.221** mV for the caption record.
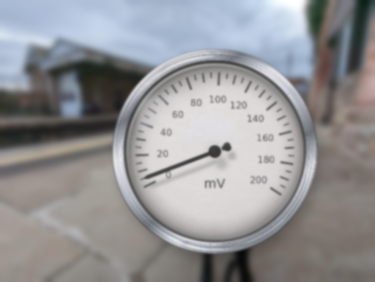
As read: **5** mV
